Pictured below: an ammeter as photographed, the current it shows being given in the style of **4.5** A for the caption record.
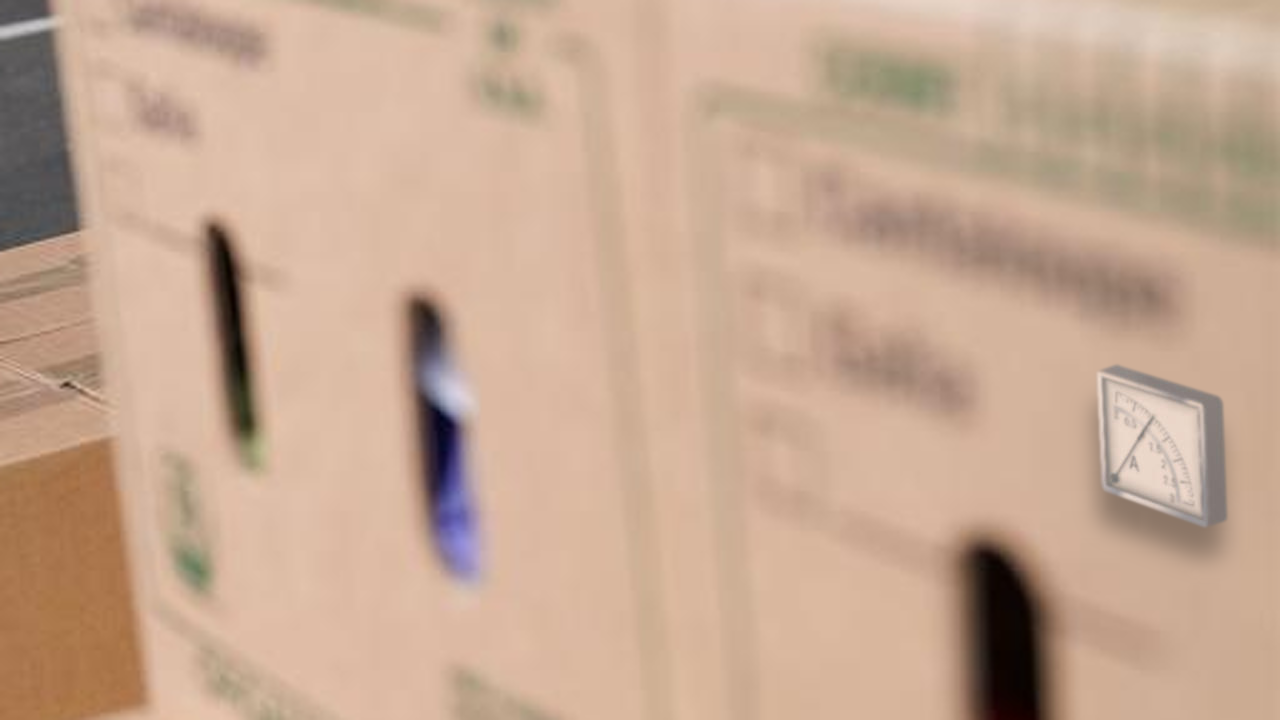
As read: **1** A
